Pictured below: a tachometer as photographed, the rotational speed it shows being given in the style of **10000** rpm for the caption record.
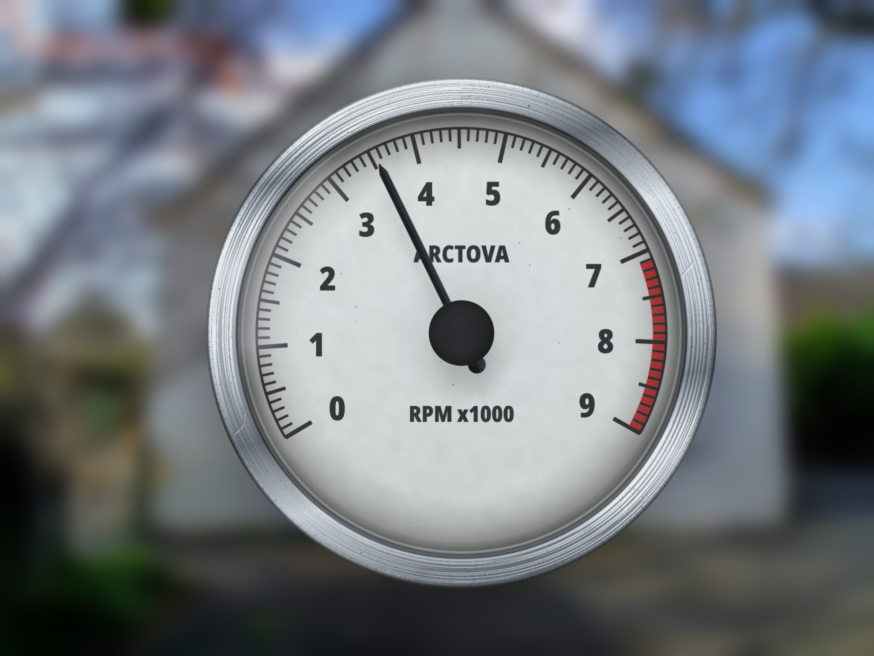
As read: **3550** rpm
